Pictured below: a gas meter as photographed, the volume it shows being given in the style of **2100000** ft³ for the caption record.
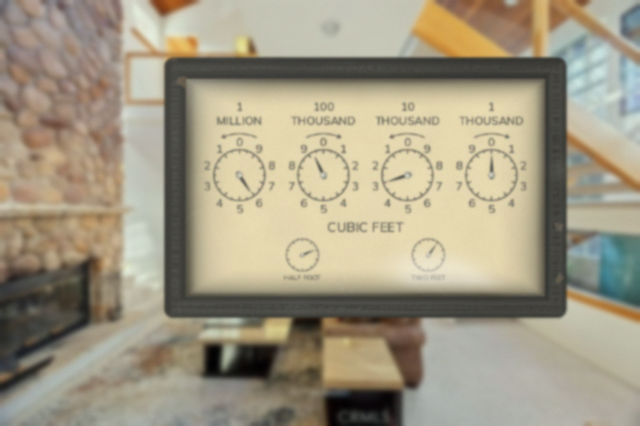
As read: **593000** ft³
